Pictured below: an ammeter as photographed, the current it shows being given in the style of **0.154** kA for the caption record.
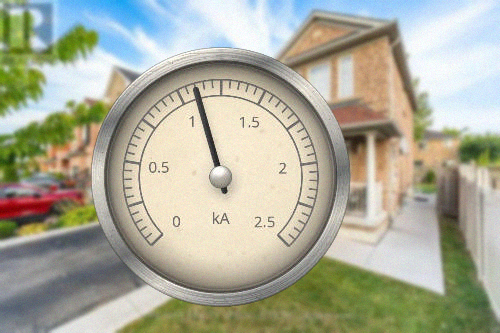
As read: **1.1** kA
